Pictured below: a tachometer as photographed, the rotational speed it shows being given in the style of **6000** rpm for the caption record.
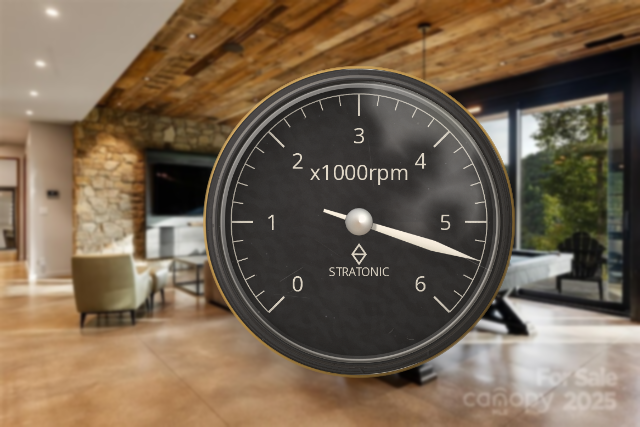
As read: **5400** rpm
